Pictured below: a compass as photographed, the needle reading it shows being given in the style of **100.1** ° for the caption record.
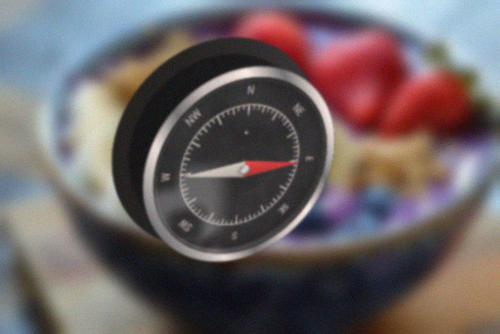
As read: **90** °
